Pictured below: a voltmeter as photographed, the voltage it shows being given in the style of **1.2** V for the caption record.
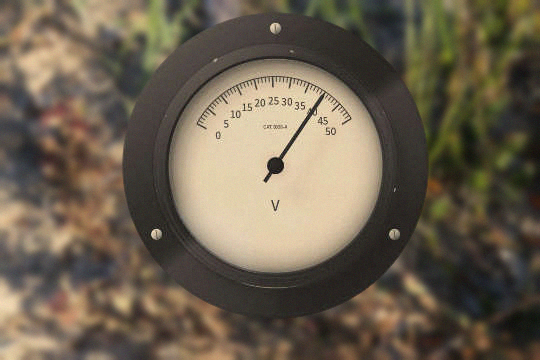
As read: **40** V
